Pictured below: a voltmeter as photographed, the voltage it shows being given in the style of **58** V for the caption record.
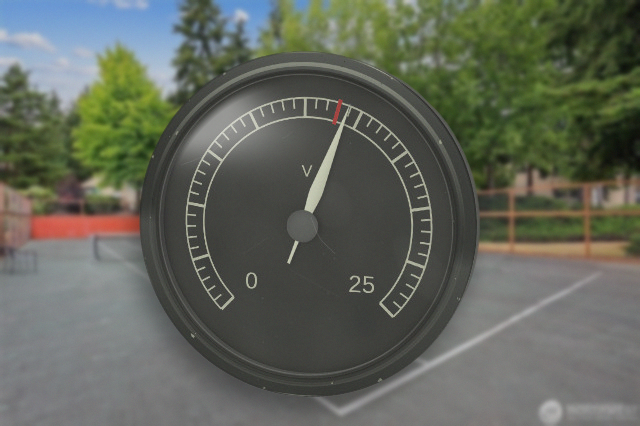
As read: **14.5** V
